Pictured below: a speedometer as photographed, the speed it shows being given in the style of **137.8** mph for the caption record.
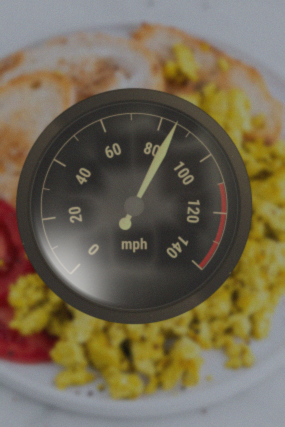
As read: **85** mph
